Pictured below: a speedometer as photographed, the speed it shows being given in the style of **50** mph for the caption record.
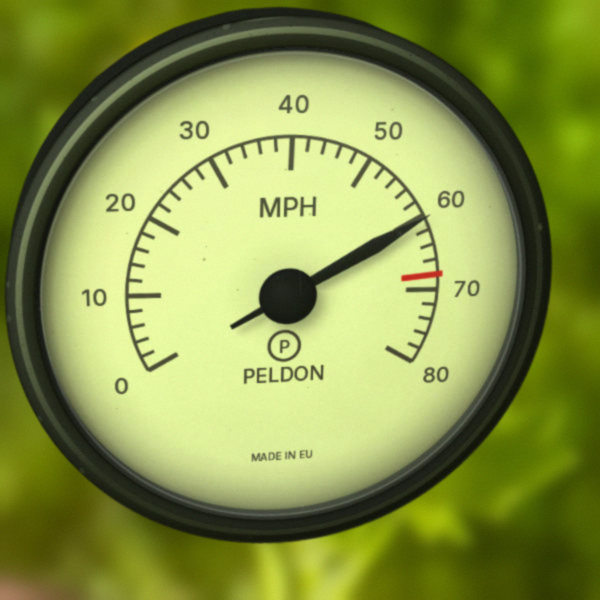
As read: **60** mph
